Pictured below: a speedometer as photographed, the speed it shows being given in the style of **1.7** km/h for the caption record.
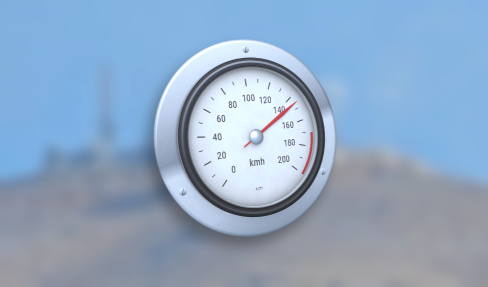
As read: **145** km/h
